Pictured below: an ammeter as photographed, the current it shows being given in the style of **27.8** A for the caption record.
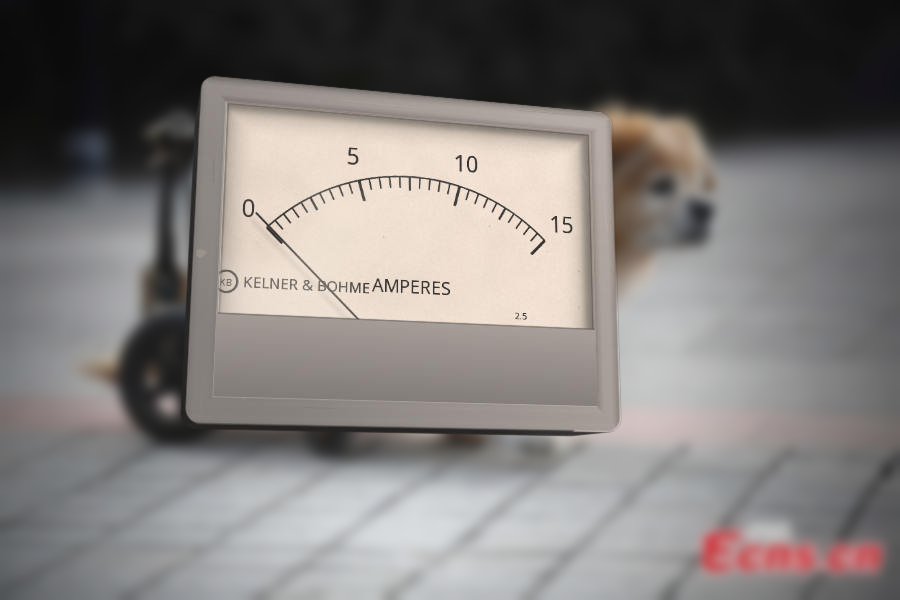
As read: **0** A
